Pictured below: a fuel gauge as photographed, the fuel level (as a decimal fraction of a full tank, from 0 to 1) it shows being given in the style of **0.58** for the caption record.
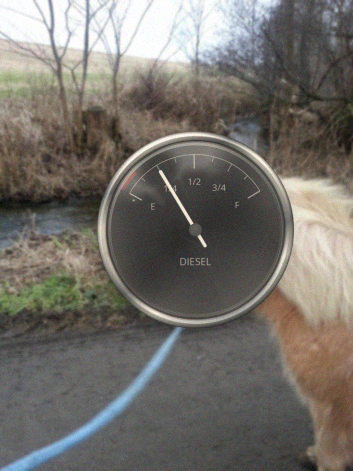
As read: **0.25**
